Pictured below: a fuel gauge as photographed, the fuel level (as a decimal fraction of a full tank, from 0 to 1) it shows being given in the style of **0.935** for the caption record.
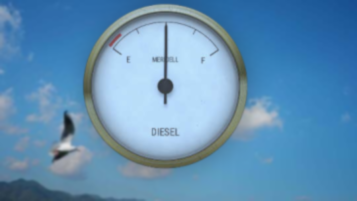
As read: **0.5**
